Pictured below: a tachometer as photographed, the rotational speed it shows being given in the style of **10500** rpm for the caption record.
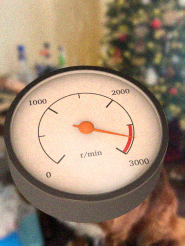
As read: **2750** rpm
